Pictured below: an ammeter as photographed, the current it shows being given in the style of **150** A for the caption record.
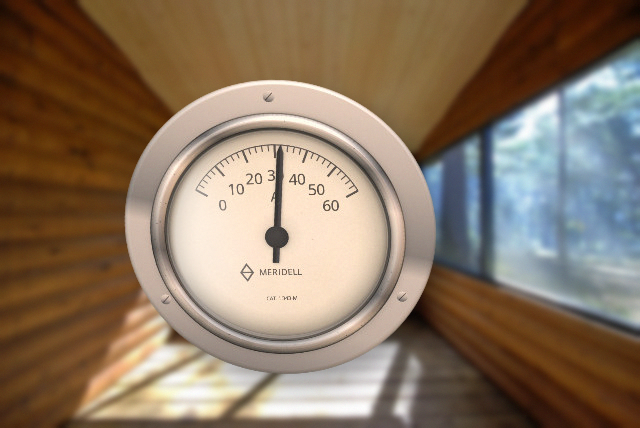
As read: **32** A
